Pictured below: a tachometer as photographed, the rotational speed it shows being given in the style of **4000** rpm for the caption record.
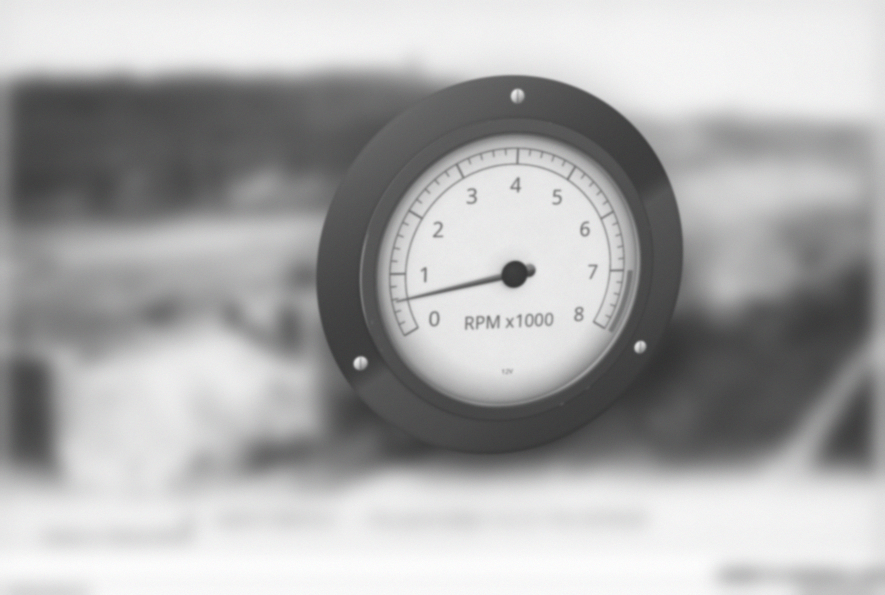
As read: **600** rpm
